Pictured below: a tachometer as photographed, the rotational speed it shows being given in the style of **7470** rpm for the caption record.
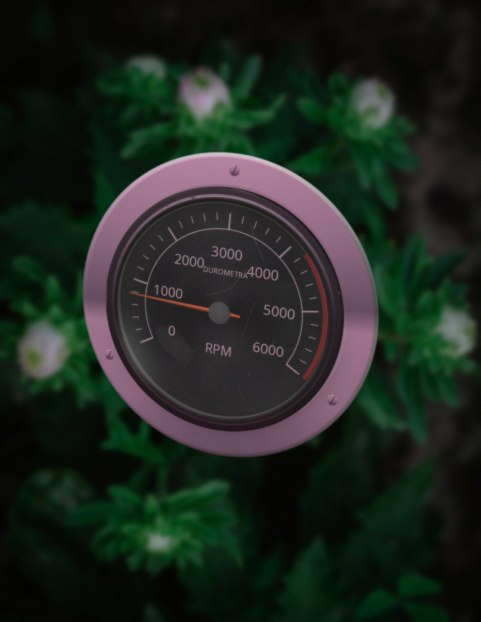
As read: **800** rpm
